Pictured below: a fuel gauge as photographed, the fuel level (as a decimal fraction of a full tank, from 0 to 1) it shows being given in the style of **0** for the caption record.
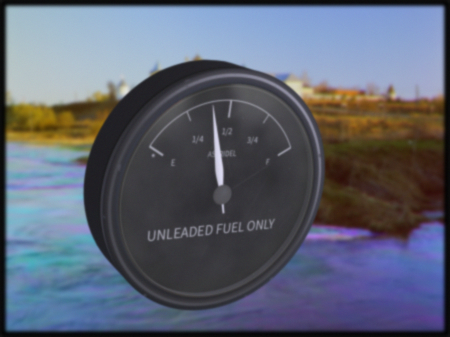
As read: **0.375**
